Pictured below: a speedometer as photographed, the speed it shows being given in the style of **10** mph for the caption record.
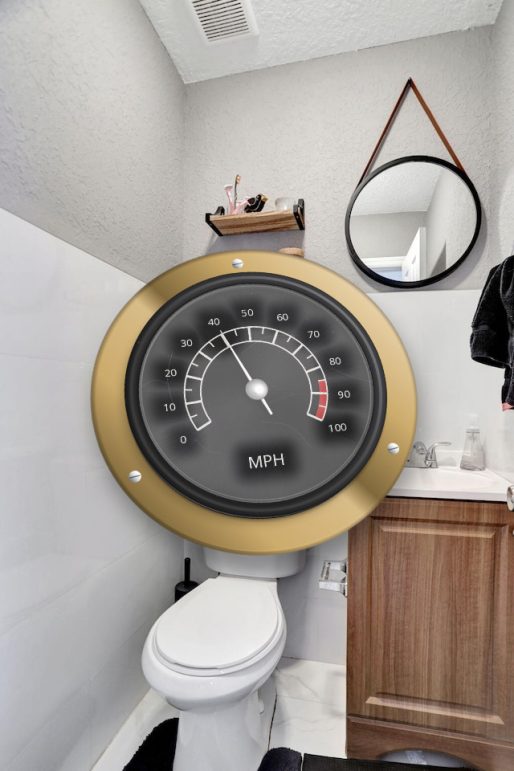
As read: **40** mph
